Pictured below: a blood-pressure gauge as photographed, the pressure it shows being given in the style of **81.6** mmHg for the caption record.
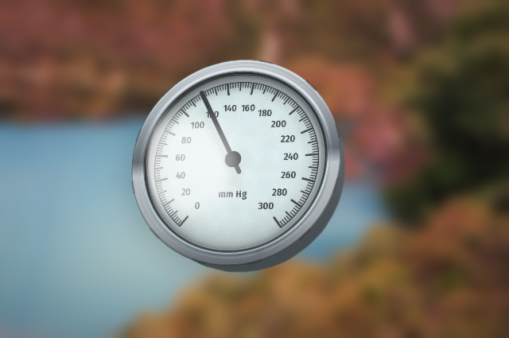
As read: **120** mmHg
